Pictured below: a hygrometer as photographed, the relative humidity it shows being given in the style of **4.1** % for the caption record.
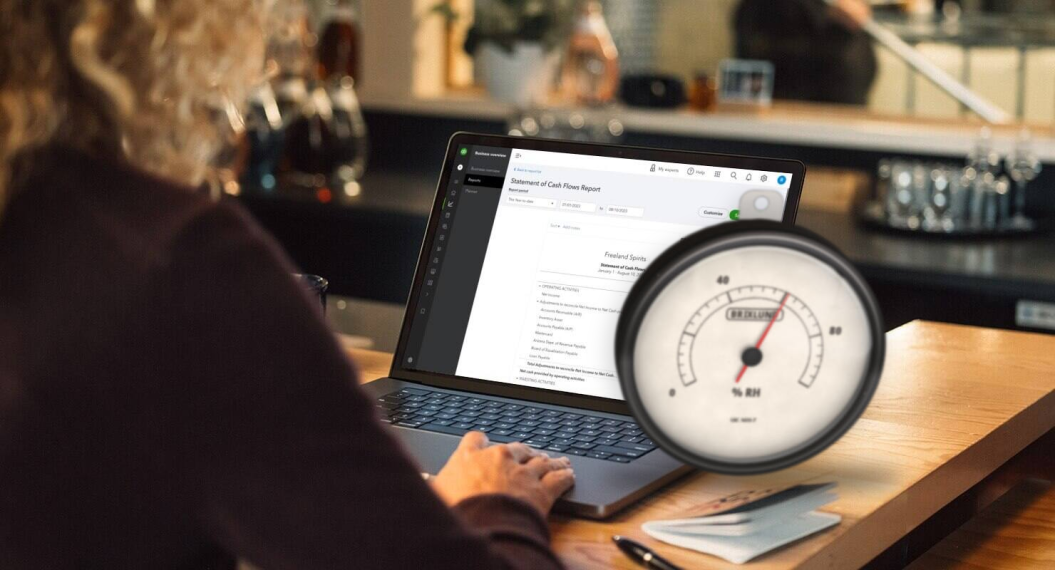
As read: **60** %
